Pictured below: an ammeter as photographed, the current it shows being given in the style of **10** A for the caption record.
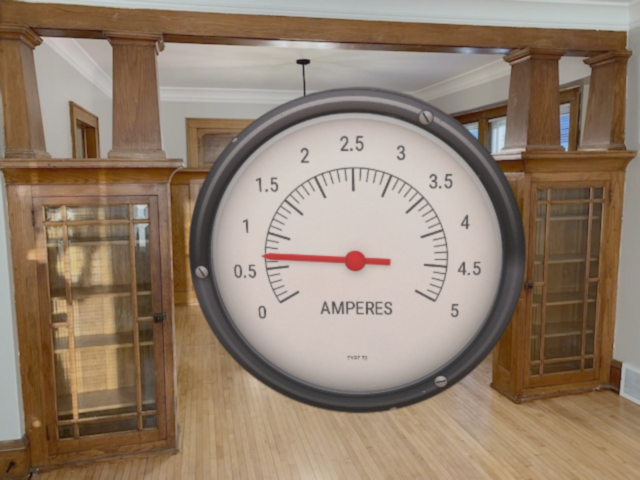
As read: **0.7** A
